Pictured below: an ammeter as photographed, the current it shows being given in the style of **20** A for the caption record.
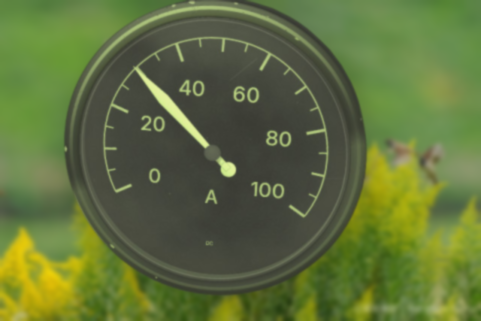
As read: **30** A
